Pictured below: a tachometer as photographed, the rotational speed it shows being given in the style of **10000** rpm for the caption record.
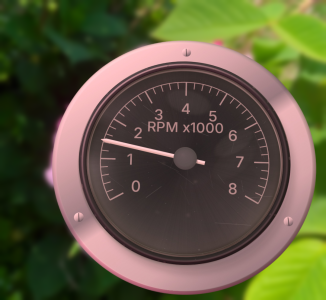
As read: **1400** rpm
